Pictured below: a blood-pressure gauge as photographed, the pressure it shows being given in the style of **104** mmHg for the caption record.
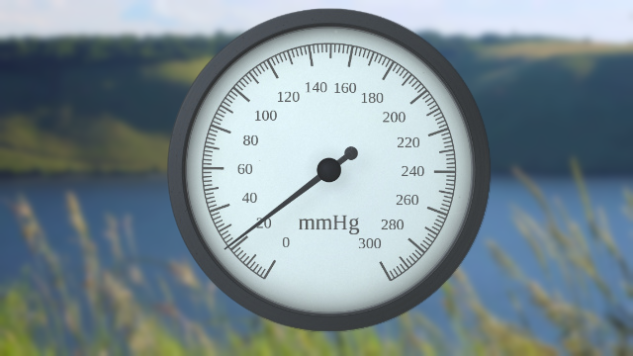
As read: **22** mmHg
